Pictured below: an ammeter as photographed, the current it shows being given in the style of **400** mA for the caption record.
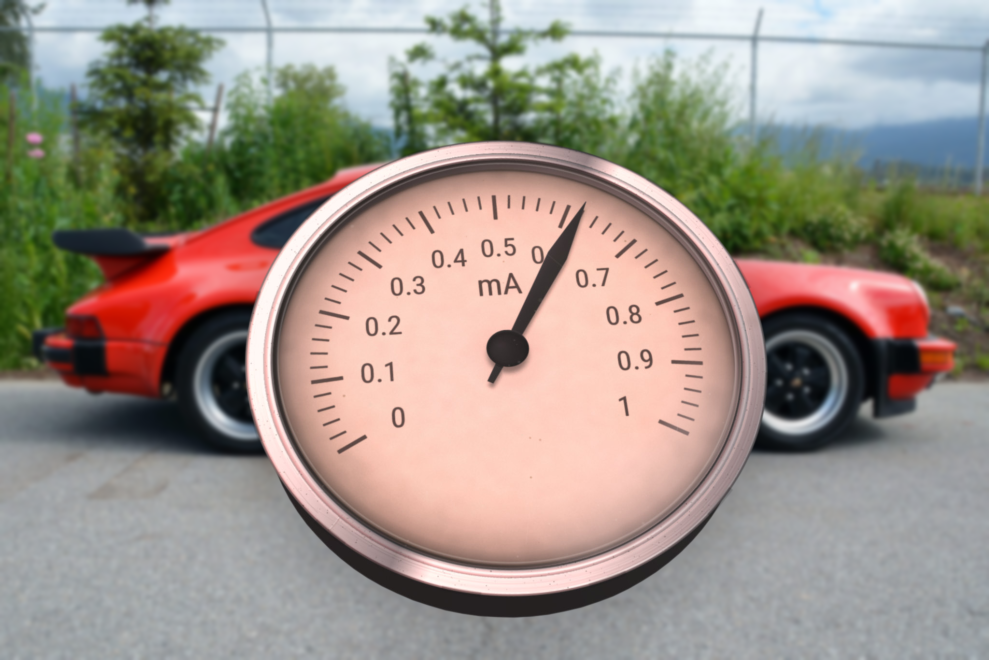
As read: **0.62** mA
